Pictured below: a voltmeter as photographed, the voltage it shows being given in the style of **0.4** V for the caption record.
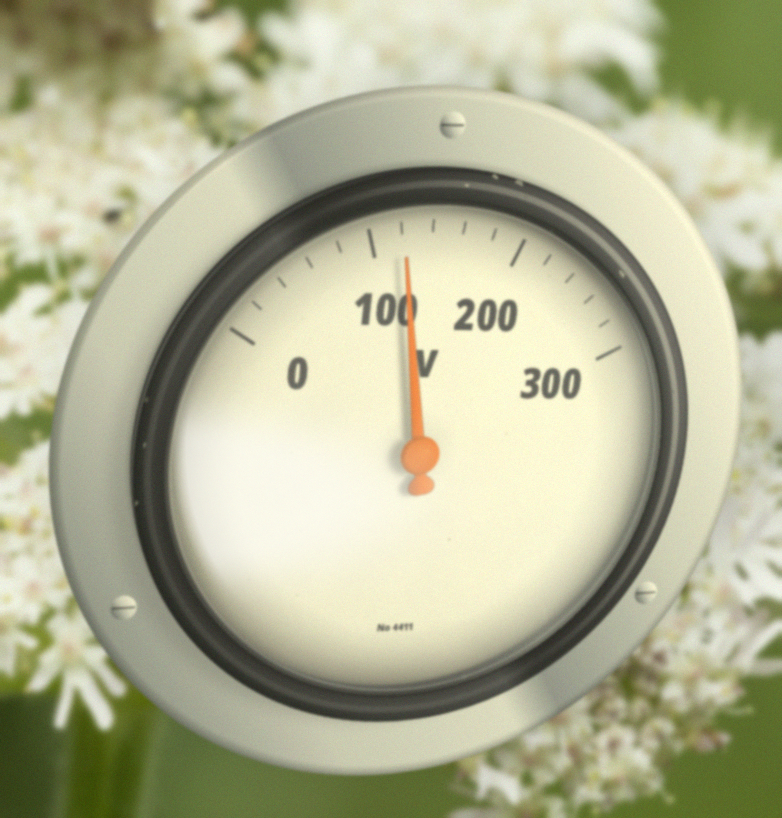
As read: **120** V
